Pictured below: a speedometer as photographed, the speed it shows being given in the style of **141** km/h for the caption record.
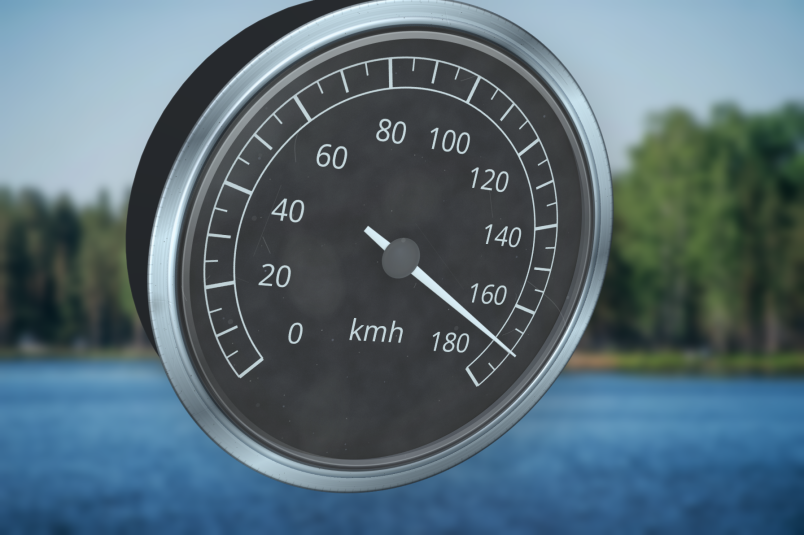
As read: **170** km/h
